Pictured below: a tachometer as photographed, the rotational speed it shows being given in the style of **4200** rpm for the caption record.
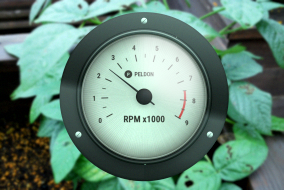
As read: **2500** rpm
